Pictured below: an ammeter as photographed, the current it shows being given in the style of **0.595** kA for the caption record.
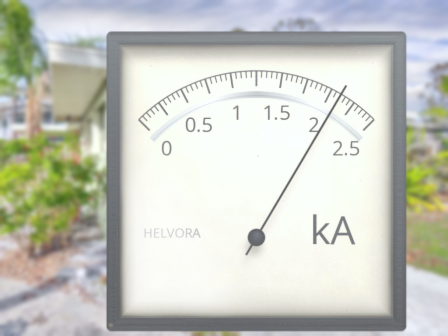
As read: **2.1** kA
